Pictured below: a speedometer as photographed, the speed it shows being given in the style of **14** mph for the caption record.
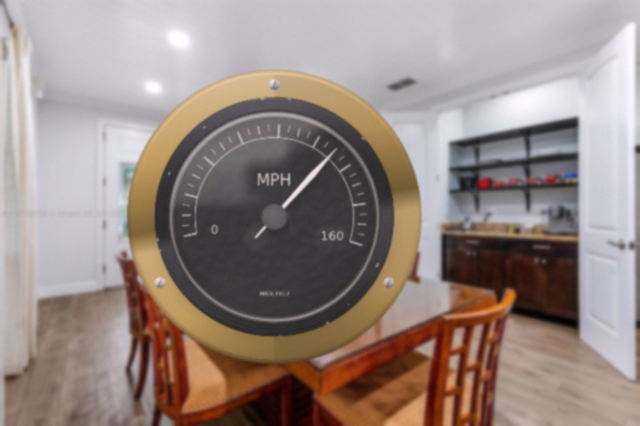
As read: **110** mph
